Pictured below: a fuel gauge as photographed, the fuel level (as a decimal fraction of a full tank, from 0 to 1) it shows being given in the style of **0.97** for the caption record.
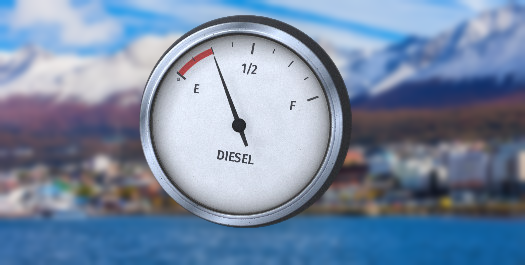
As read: **0.25**
